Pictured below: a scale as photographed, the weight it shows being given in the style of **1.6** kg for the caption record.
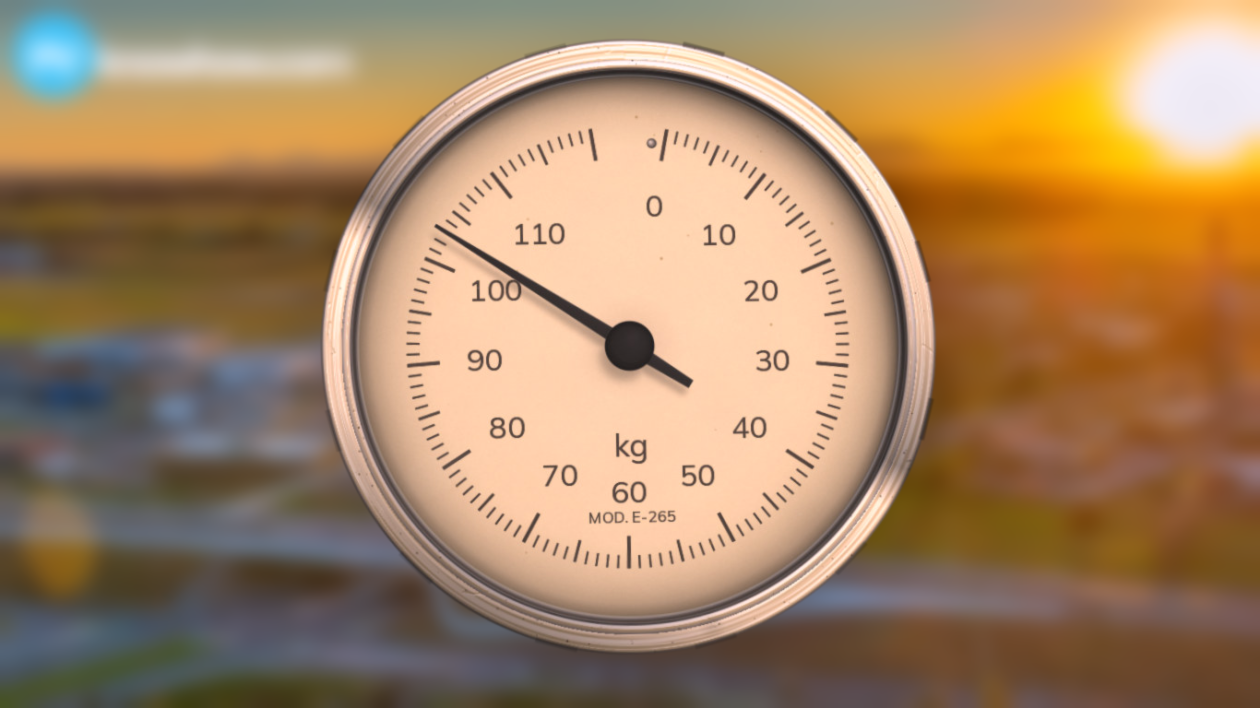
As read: **103** kg
